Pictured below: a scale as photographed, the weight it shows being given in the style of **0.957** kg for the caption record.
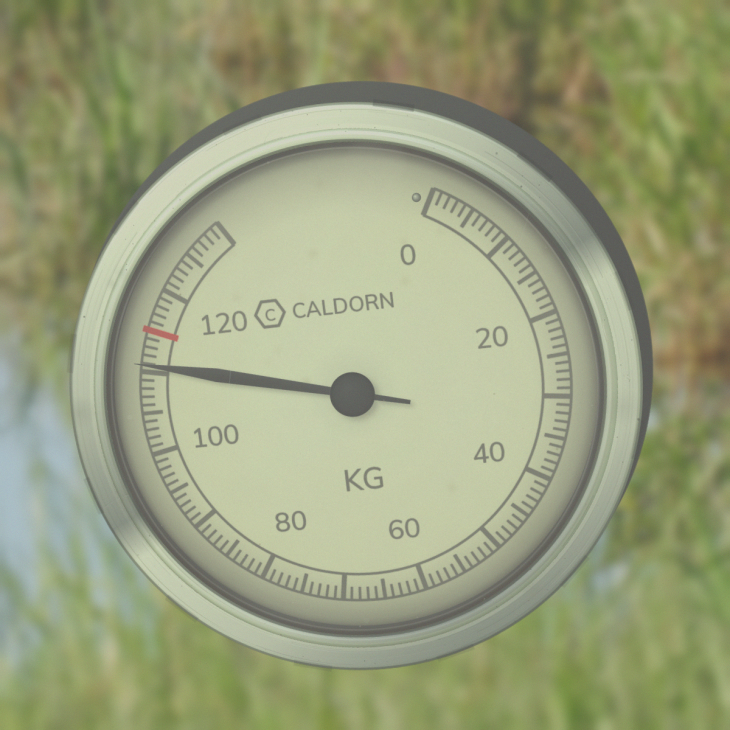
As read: **111** kg
